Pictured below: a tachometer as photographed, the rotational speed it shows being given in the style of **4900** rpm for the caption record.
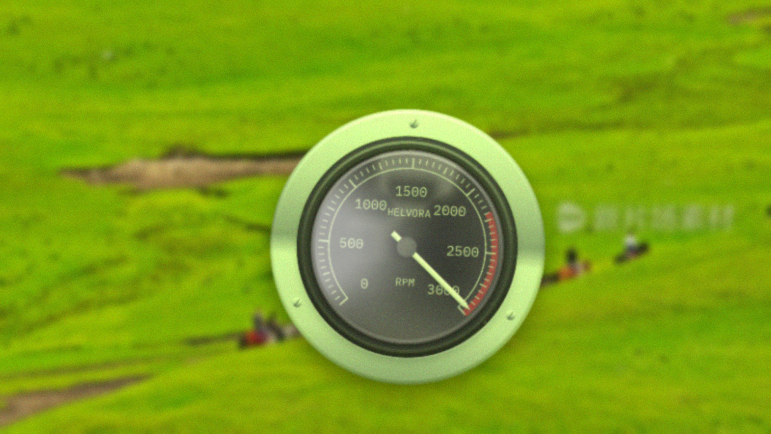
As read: **2950** rpm
